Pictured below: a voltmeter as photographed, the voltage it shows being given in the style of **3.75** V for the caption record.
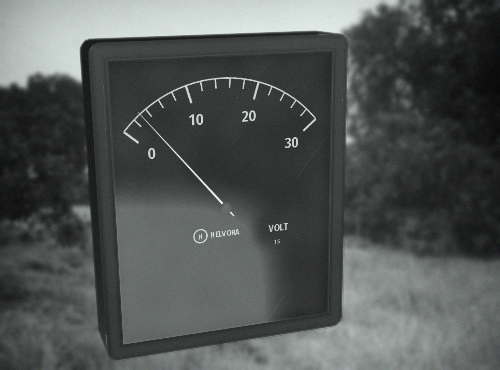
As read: **3** V
